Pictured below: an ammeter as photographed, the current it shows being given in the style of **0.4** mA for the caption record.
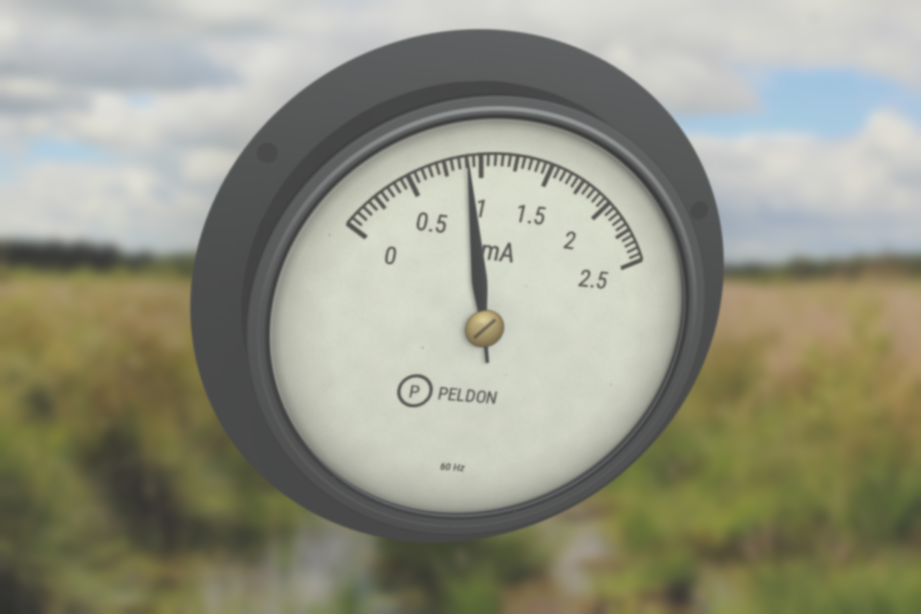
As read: **0.9** mA
